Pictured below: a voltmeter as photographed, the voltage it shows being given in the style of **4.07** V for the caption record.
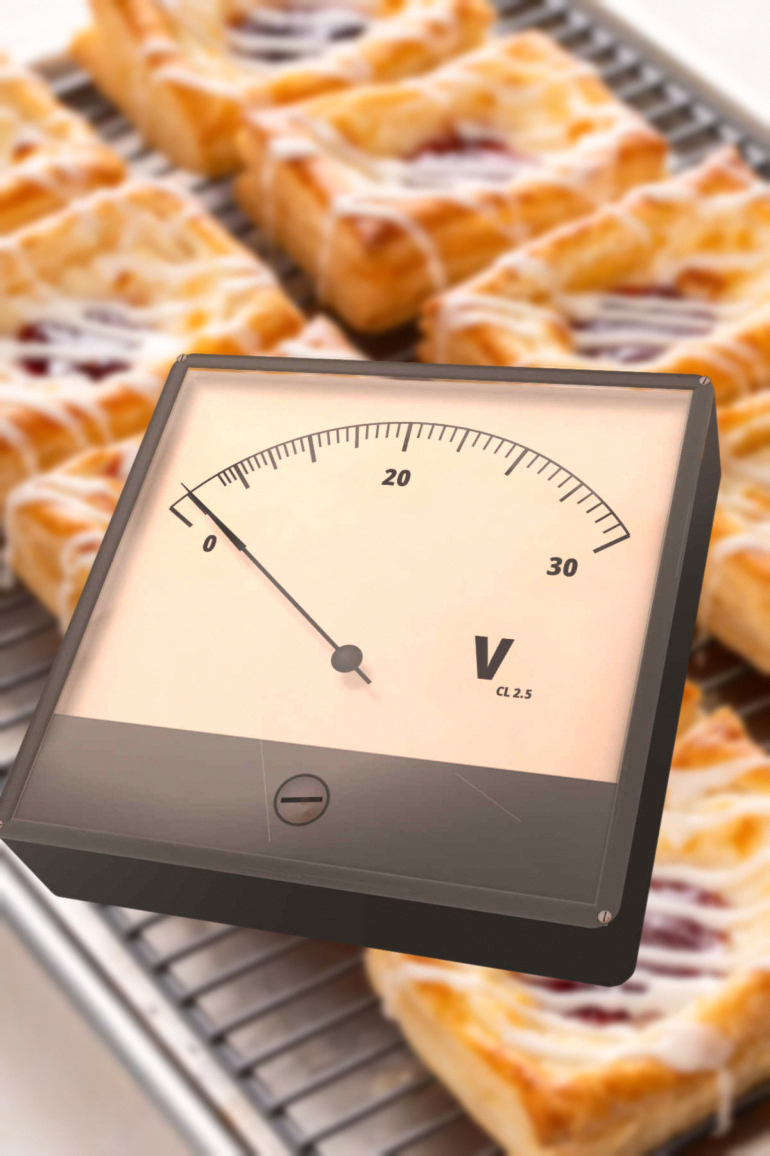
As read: **5** V
